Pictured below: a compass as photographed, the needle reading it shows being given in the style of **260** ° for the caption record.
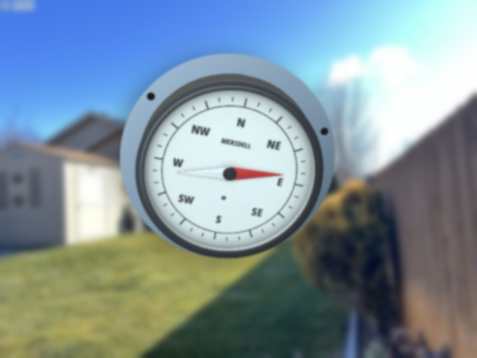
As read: **80** °
